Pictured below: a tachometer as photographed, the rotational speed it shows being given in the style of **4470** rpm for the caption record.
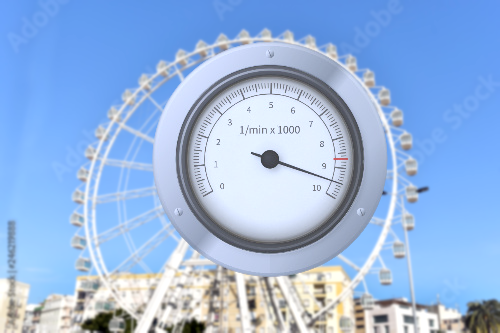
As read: **9500** rpm
